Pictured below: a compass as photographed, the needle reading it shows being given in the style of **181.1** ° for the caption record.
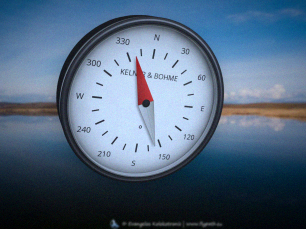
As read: **337.5** °
